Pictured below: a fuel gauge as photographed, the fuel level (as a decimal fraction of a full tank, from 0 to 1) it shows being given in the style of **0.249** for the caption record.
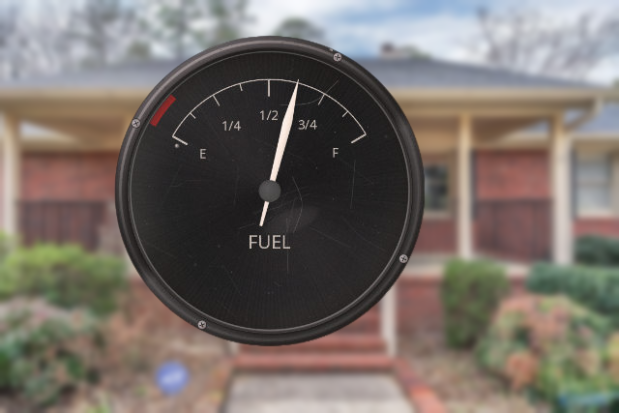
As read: **0.625**
